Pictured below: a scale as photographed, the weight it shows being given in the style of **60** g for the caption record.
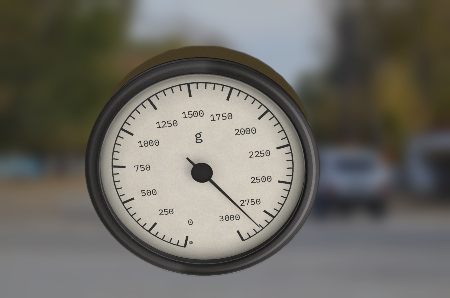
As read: **2850** g
